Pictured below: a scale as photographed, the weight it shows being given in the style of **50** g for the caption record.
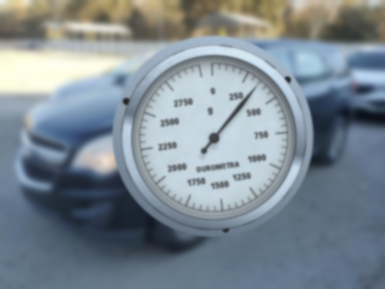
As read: **350** g
